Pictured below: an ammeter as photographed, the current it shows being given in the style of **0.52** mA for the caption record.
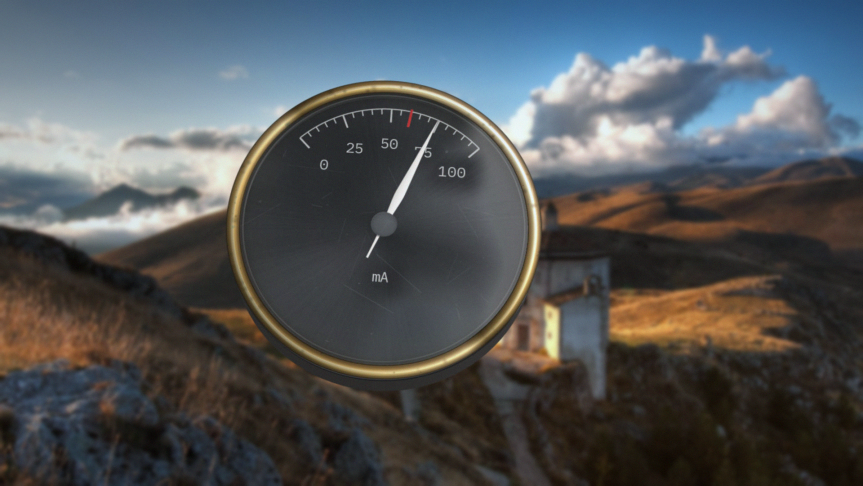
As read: **75** mA
